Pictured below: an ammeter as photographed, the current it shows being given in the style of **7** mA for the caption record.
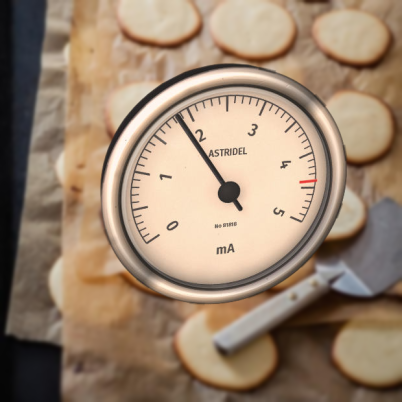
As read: **1.85** mA
